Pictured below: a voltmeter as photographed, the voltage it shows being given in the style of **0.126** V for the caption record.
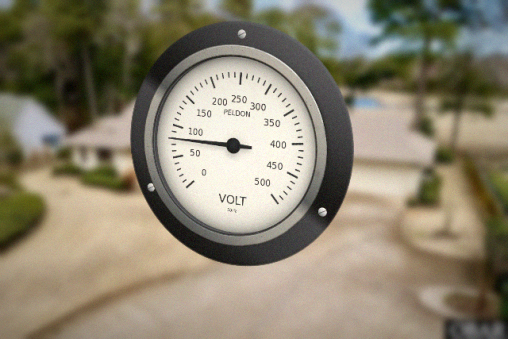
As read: **80** V
